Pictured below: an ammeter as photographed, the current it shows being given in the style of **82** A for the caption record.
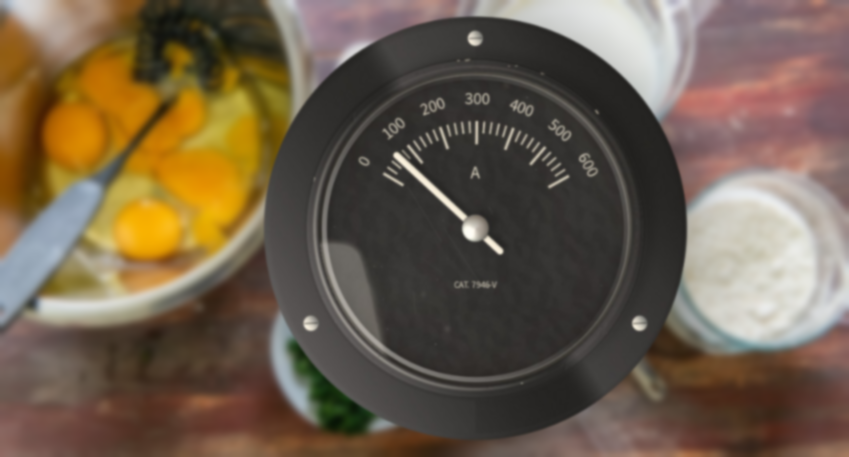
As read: **60** A
